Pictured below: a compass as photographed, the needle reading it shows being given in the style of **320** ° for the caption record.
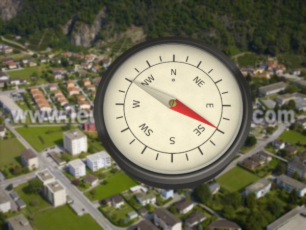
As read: **120** °
